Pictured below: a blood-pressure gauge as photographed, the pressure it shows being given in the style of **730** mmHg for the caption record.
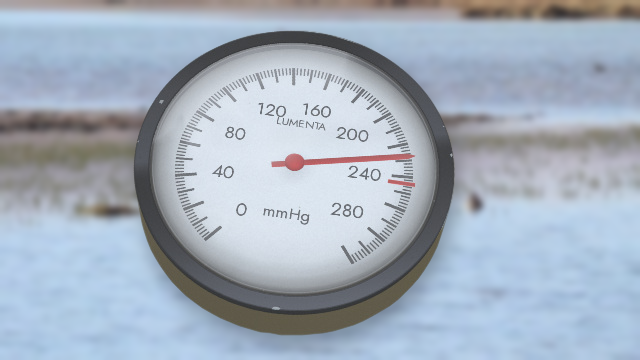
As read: **230** mmHg
